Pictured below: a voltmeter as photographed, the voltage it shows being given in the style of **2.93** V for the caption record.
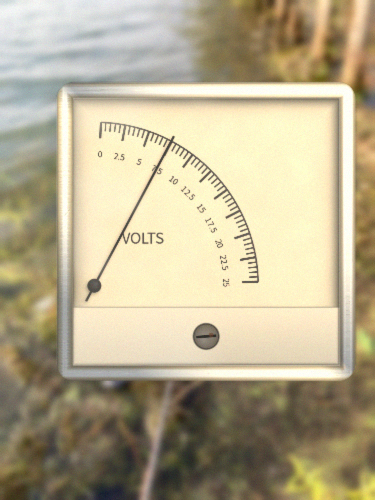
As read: **7.5** V
